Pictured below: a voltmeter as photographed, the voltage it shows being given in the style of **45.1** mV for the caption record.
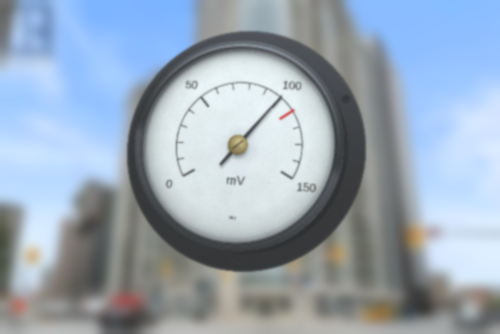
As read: **100** mV
